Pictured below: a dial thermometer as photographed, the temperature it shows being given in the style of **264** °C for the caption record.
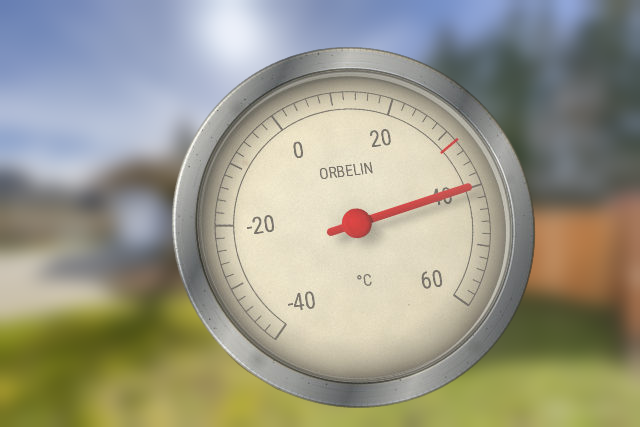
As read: **40** °C
